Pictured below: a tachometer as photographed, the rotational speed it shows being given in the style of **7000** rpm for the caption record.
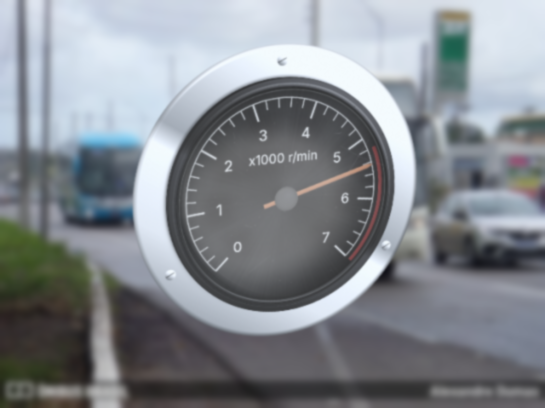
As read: **5400** rpm
